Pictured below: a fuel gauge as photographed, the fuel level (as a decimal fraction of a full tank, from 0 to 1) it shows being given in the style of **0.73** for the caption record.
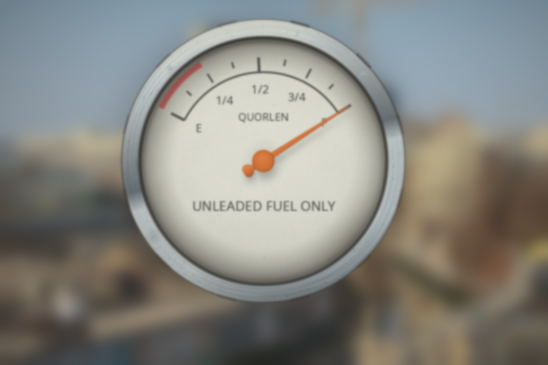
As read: **1**
